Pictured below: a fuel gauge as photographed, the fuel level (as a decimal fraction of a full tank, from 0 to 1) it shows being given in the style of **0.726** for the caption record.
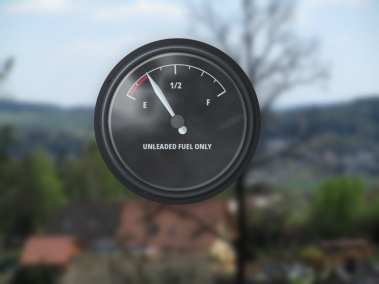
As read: **0.25**
